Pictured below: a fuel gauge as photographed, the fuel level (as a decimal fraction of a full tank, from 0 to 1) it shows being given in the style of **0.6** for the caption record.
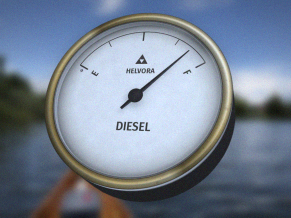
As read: **0.875**
